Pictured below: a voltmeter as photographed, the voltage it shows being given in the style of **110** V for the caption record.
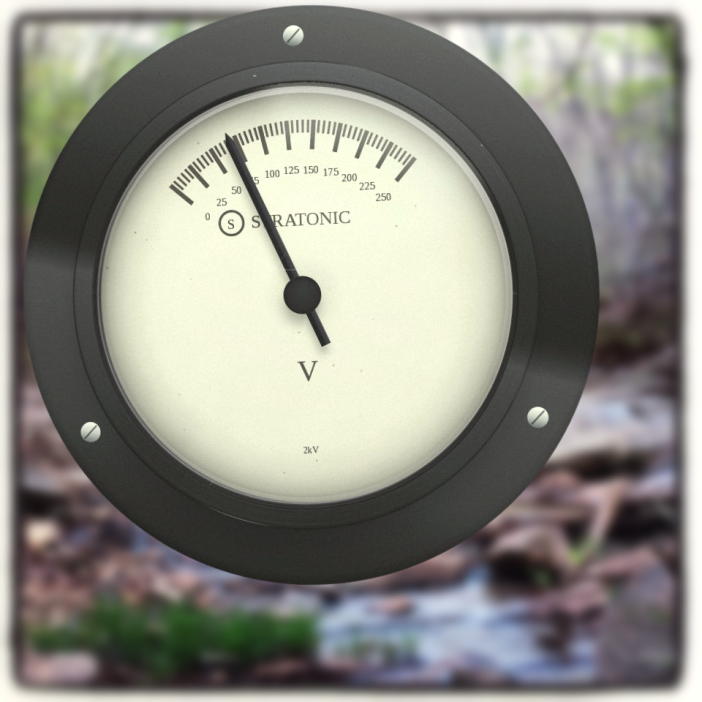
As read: **70** V
